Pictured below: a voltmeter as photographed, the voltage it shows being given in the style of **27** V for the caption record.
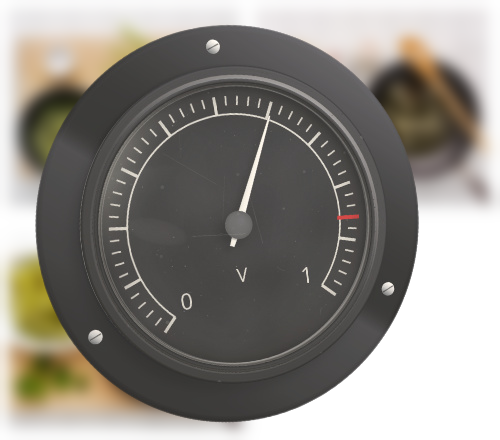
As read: **0.6** V
